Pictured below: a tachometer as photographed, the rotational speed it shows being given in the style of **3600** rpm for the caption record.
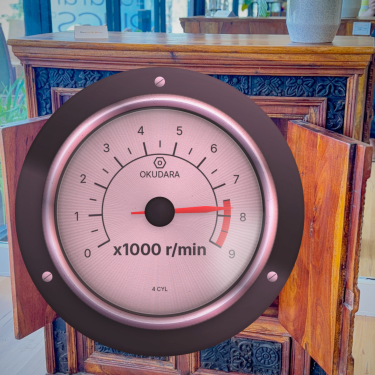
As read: **7750** rpm
